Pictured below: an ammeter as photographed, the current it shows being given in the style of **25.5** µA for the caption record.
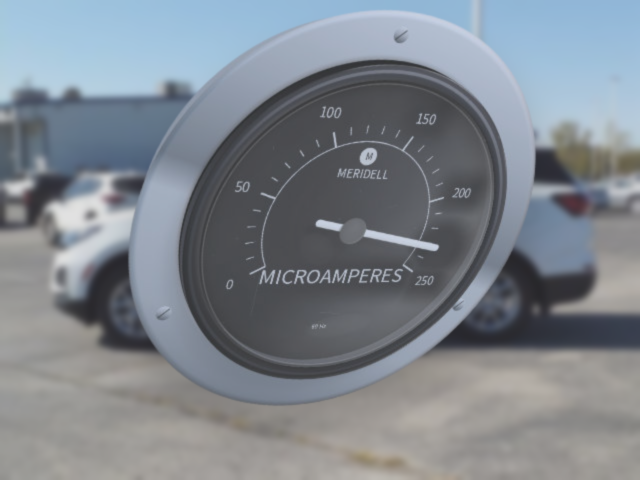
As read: **230** µA
